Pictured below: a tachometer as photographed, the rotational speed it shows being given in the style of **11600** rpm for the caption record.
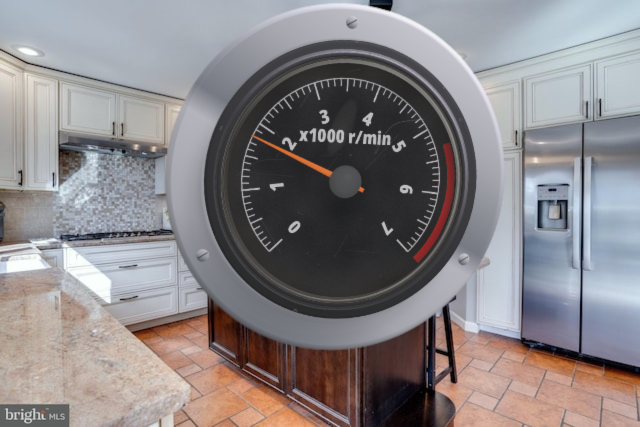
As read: **1800** rpm
